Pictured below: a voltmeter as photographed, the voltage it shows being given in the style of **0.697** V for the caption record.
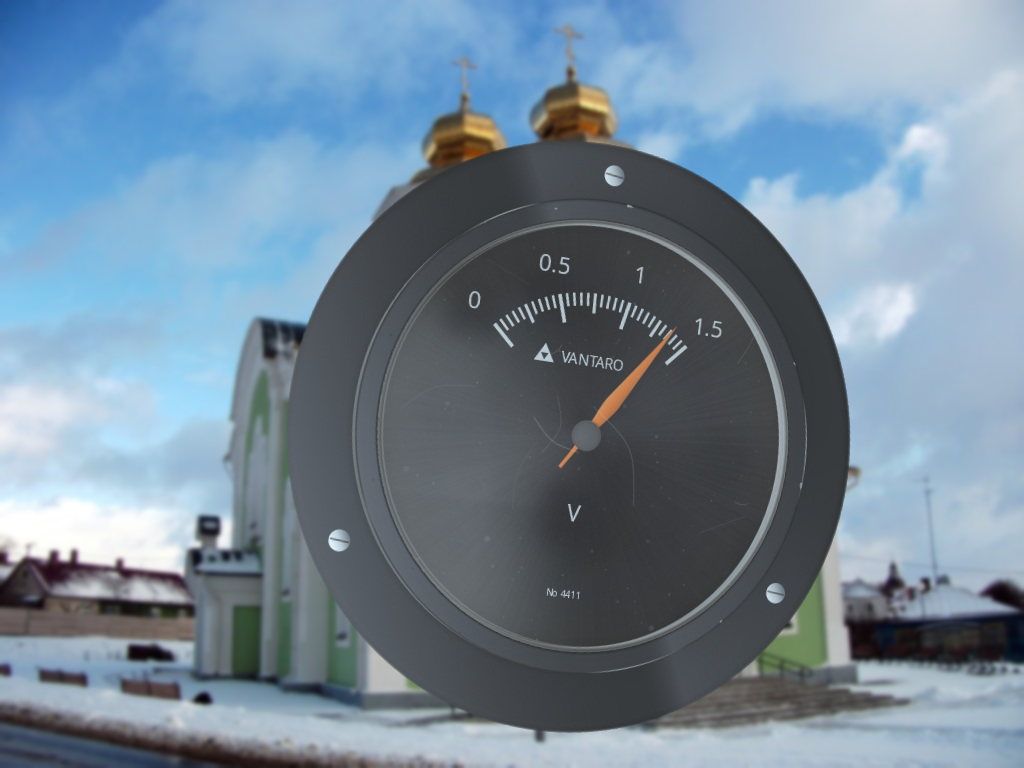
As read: **1.35** V
